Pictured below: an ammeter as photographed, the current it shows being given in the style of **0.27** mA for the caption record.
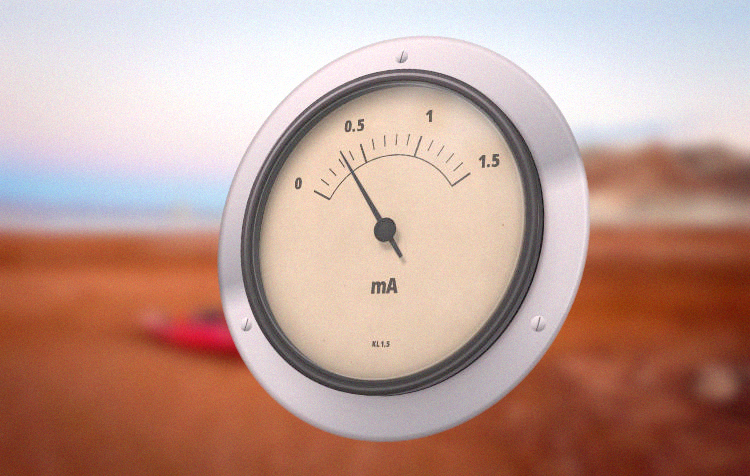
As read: **0.35** mA
